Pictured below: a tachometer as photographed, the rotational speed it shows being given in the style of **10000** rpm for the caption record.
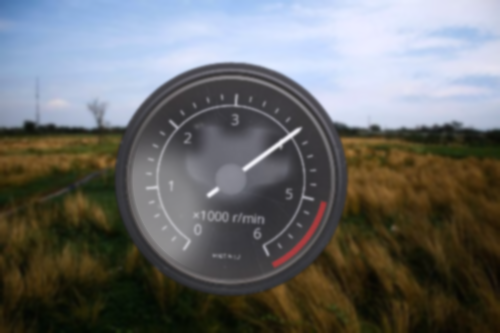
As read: **4000** rpm
